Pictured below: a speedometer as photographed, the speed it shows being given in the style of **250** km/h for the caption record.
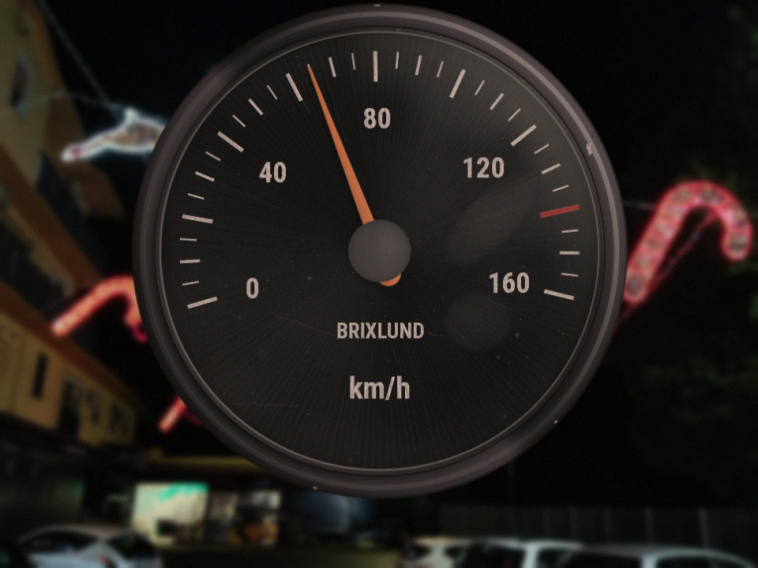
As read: **65** km/h
